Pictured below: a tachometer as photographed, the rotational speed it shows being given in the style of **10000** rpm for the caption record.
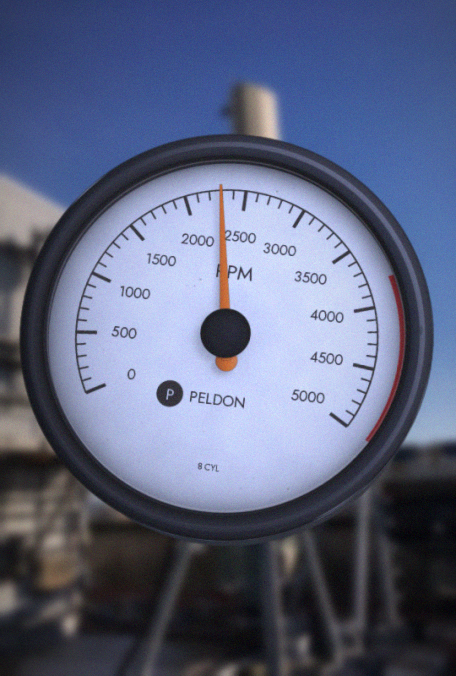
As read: **2300** rpm
